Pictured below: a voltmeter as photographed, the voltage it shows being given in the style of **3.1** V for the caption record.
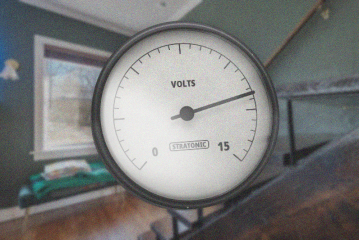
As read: **11.75** V
